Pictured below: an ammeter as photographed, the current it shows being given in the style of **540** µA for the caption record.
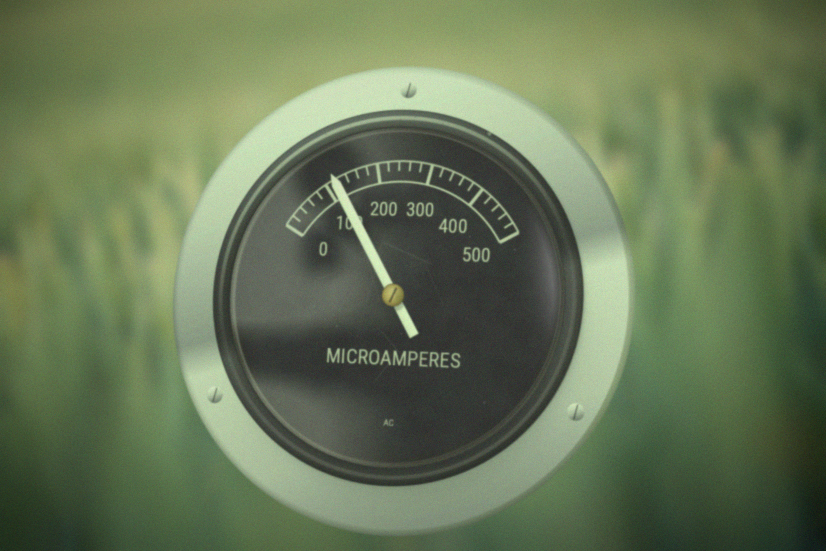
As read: **120** µA
